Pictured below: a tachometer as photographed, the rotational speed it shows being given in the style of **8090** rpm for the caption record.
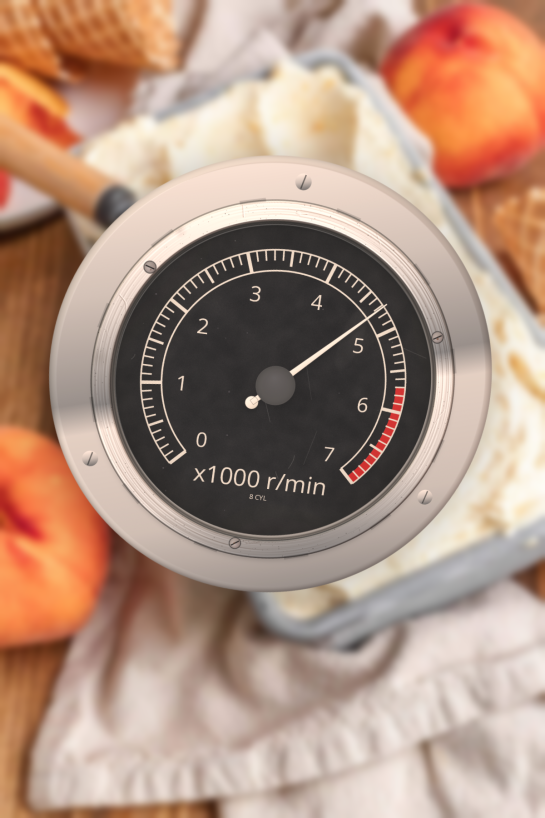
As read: **4700** rpm
